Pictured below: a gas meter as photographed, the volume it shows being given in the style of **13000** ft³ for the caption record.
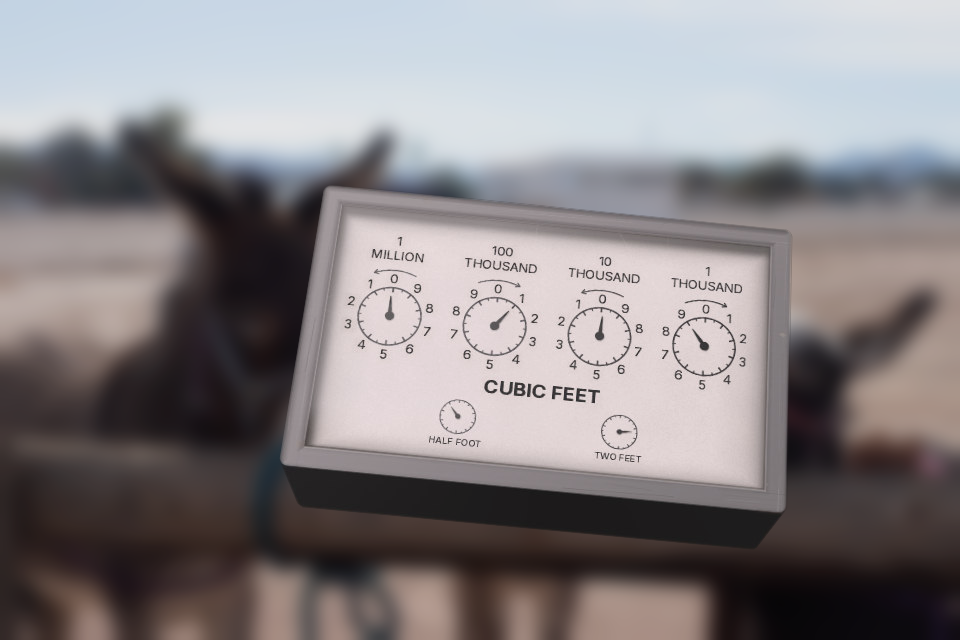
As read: **9900** ft³
